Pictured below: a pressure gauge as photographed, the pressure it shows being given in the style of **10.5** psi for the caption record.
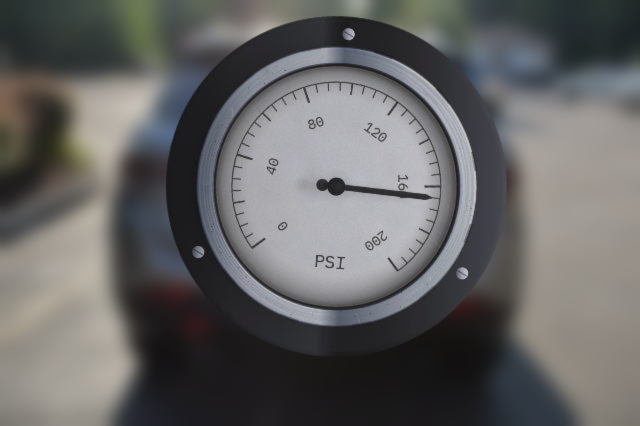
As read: **165** psi
